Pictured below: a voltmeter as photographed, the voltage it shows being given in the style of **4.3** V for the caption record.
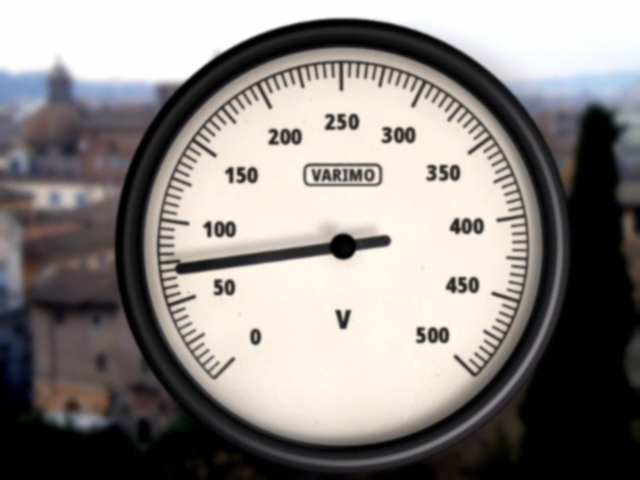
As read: **70** V
